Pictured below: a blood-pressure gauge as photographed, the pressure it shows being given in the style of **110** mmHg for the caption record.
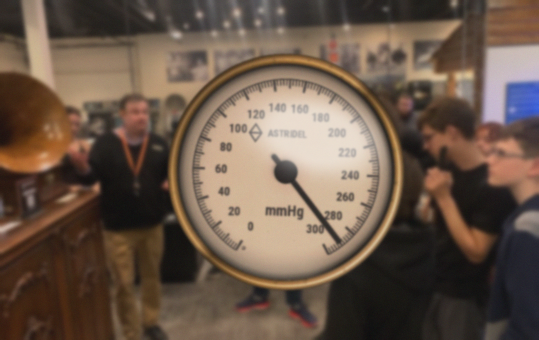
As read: **290** mmHg
